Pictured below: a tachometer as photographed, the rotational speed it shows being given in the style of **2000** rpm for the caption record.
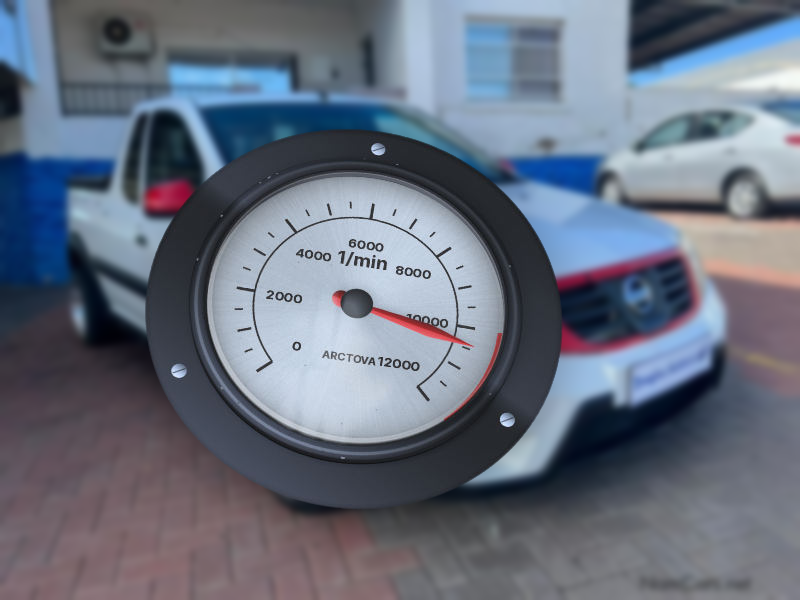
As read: **10500** rpm
